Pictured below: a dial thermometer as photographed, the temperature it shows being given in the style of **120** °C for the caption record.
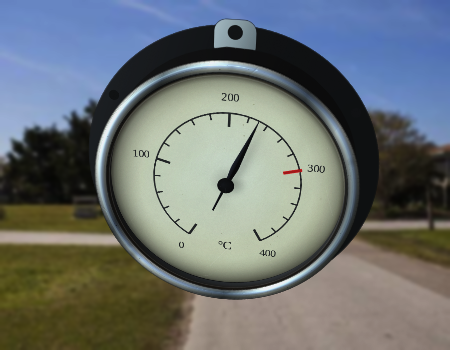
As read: **230** °C
